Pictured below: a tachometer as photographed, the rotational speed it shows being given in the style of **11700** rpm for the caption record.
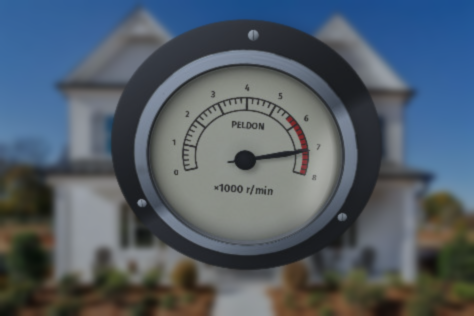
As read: **7000** rpm
